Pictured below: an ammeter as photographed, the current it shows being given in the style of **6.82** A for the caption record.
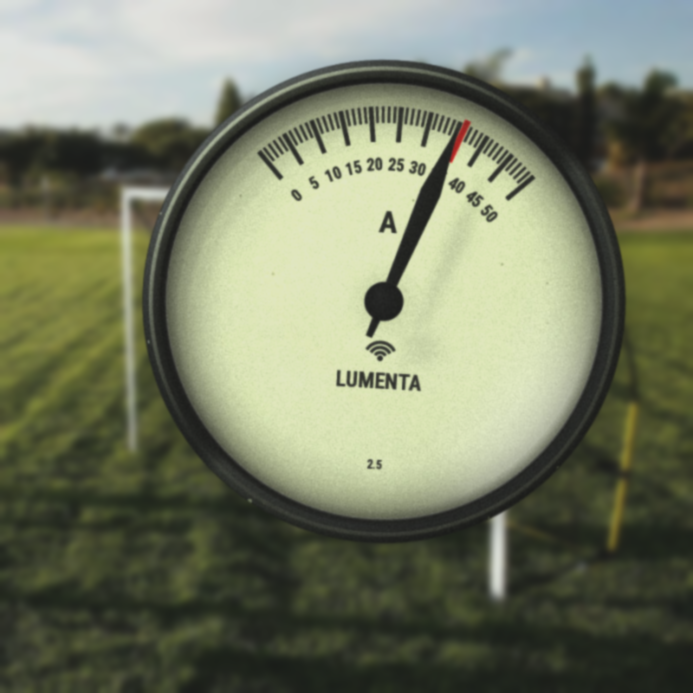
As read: **35** A
